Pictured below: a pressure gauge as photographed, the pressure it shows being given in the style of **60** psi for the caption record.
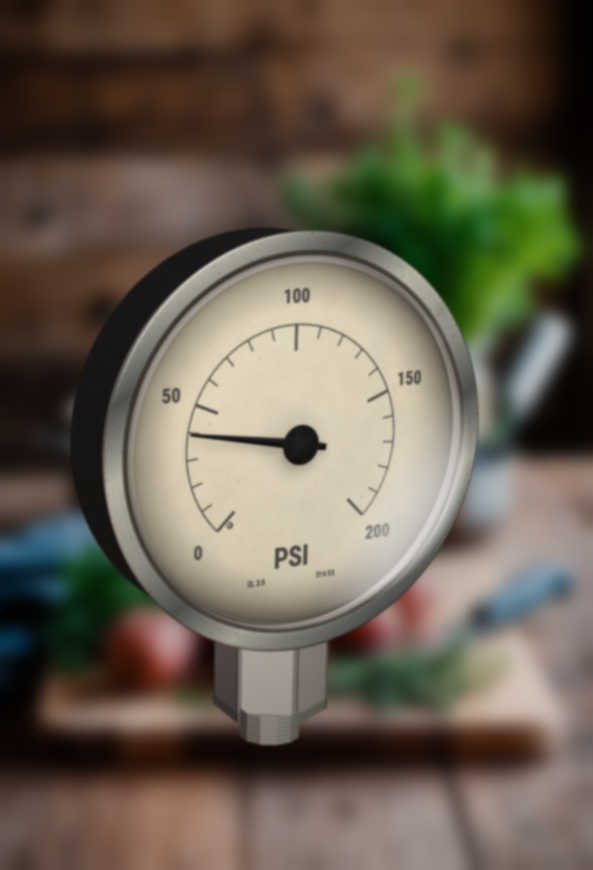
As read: **40** psi
